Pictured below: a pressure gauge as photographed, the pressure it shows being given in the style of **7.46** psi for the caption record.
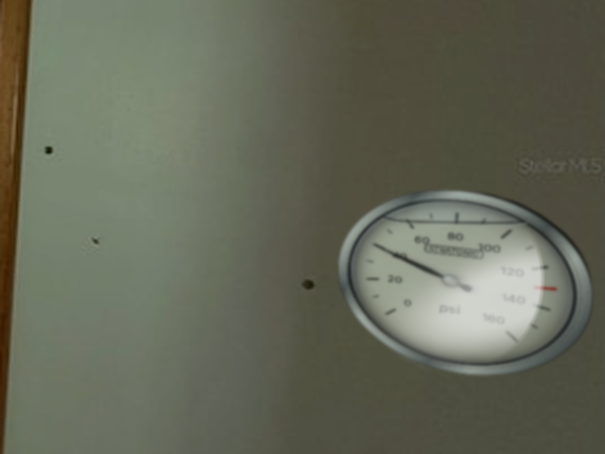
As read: **40** psi
